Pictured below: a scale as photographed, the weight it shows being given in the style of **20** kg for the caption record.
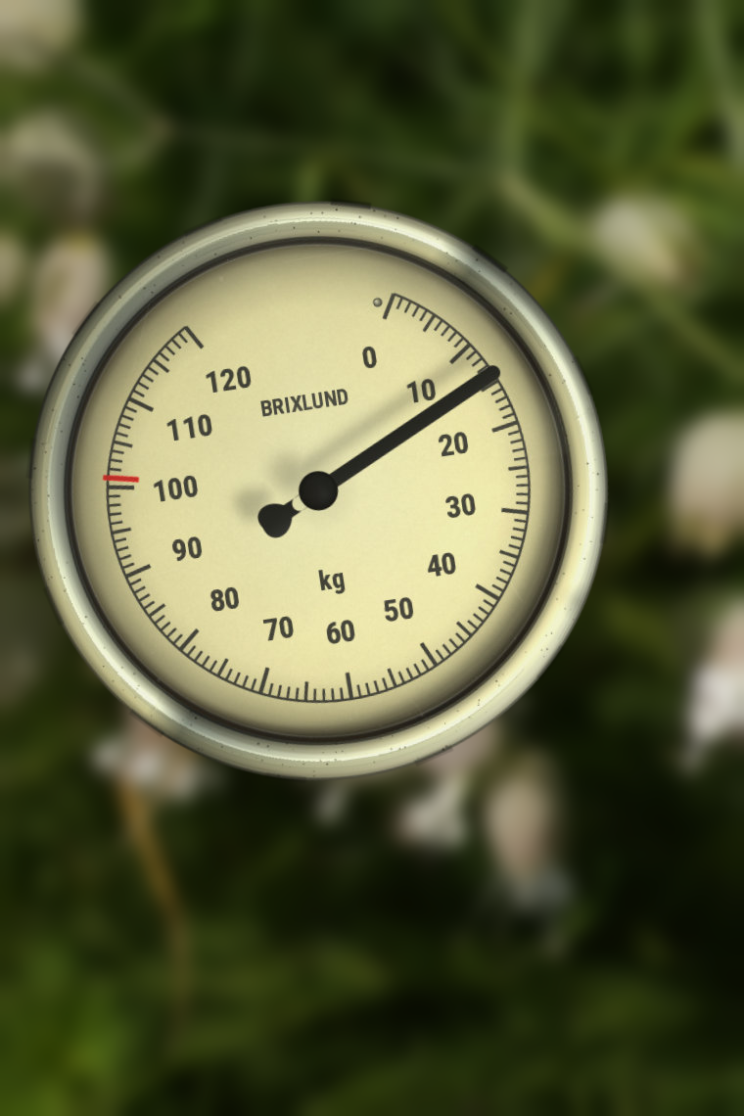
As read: **14** kg
